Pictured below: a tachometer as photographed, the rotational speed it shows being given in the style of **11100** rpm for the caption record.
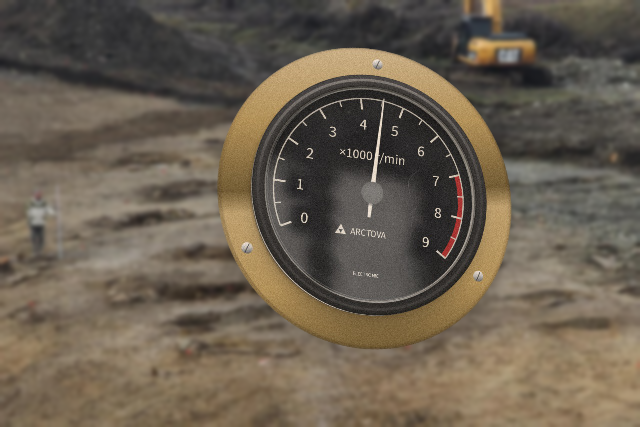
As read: **4500** rpm
